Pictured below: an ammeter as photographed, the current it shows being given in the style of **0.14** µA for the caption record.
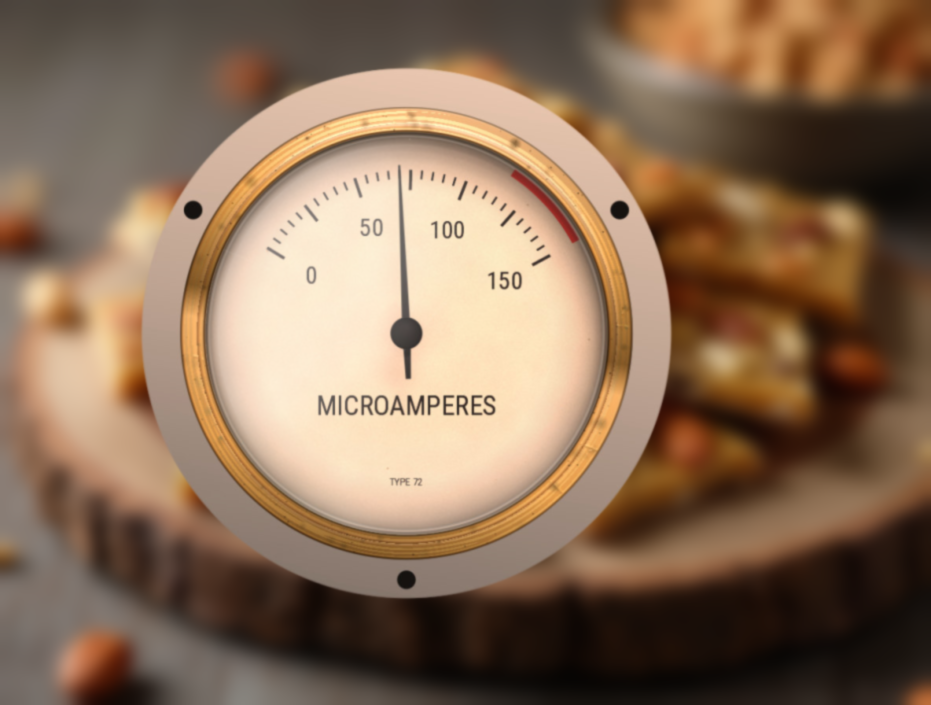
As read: **70** µA
